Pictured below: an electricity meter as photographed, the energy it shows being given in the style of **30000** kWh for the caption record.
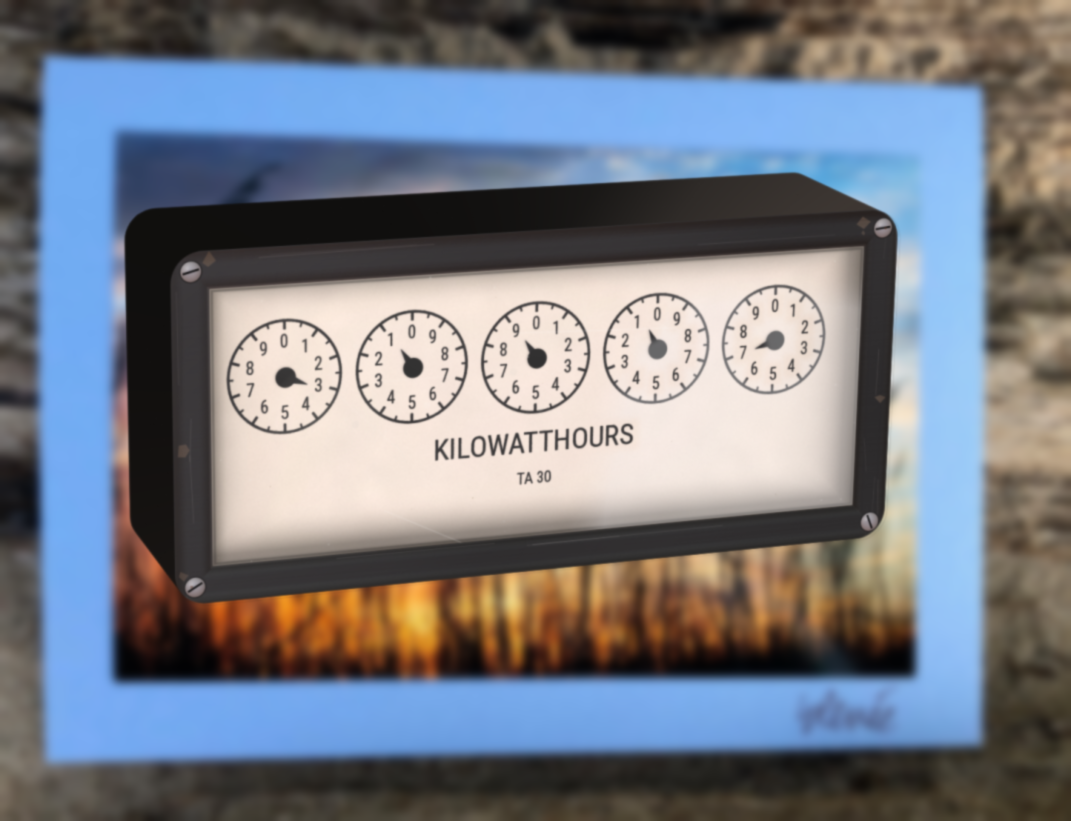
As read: **30907** kWh
